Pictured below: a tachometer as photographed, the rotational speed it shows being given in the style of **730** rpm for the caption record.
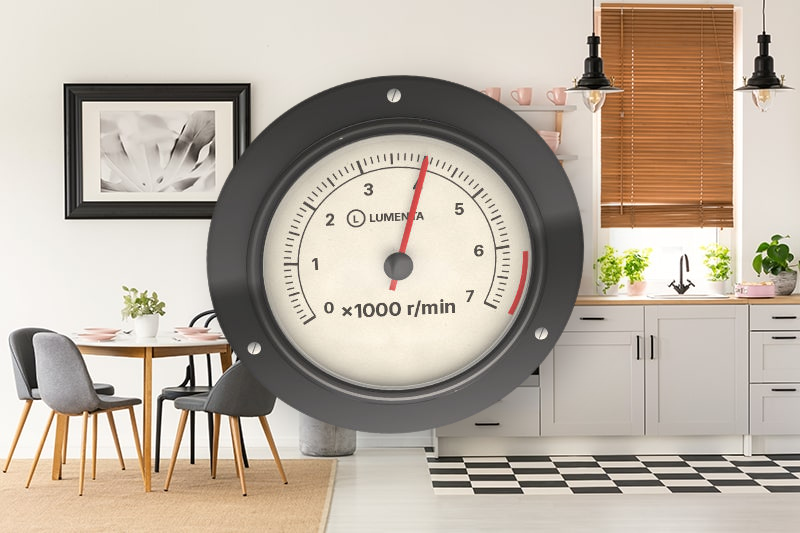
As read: **4000** rpm
